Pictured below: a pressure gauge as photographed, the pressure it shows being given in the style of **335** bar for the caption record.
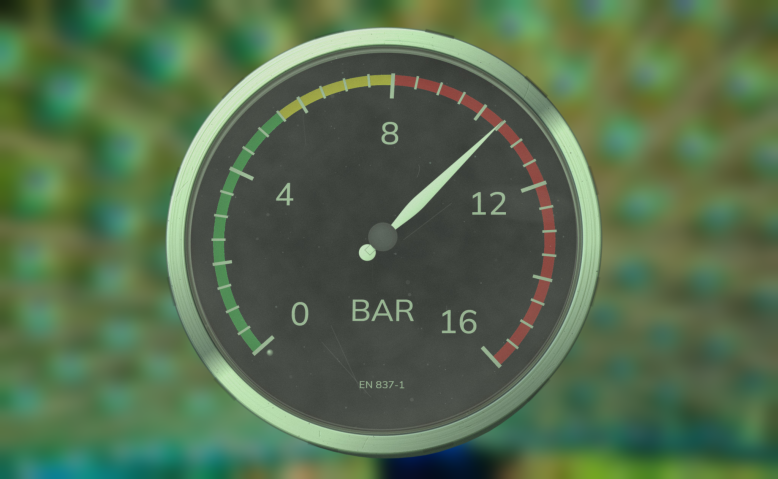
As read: **10.5** bar
